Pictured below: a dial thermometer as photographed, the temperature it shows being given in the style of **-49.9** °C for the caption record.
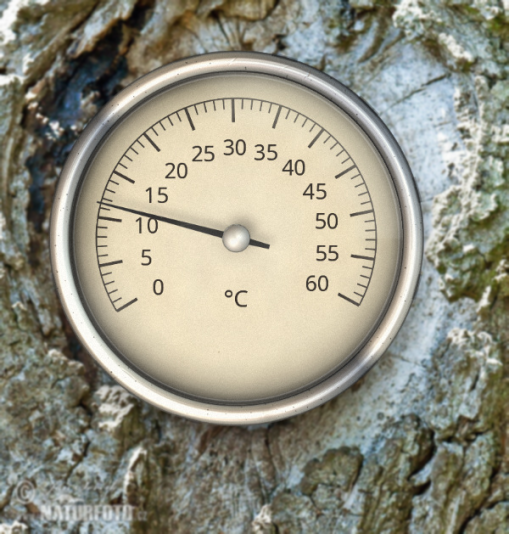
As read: **11.5** °C
